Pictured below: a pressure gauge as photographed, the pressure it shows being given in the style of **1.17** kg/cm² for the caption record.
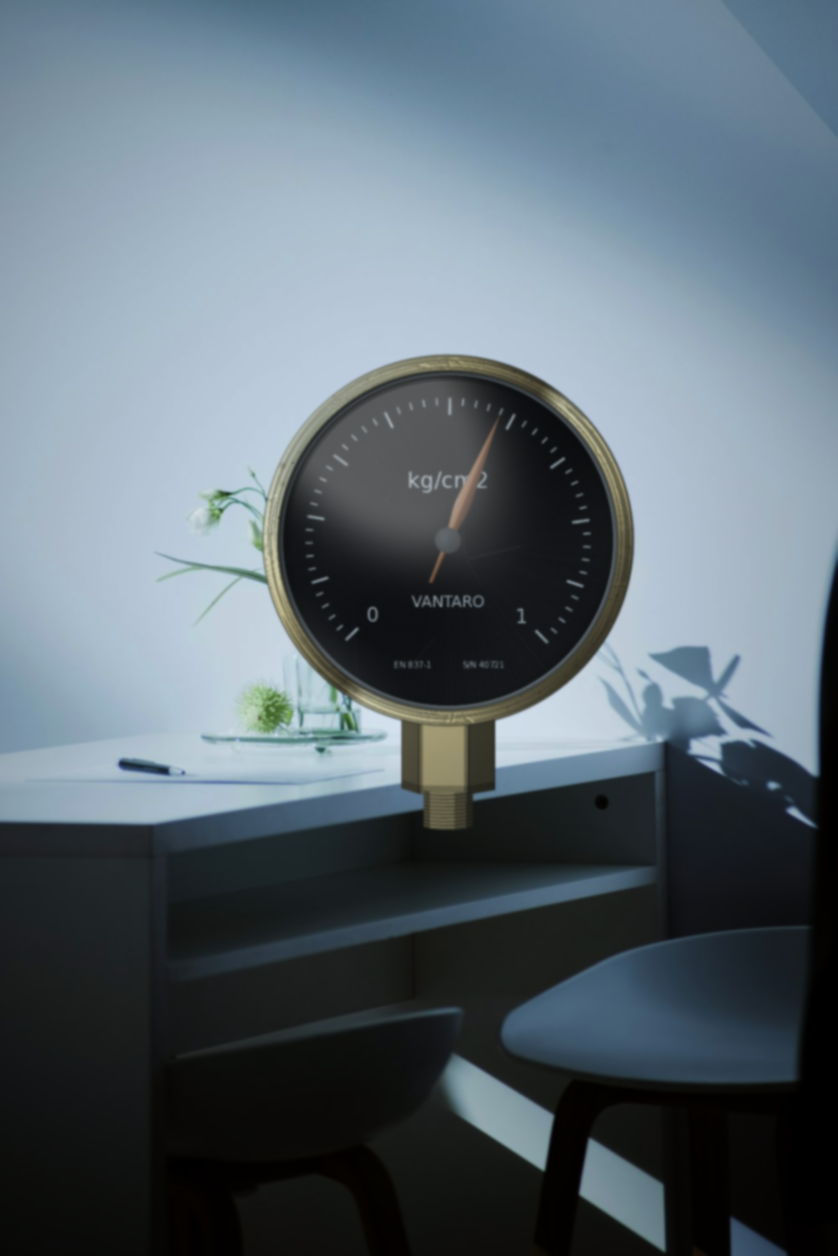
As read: **0.58** kg/cm²
